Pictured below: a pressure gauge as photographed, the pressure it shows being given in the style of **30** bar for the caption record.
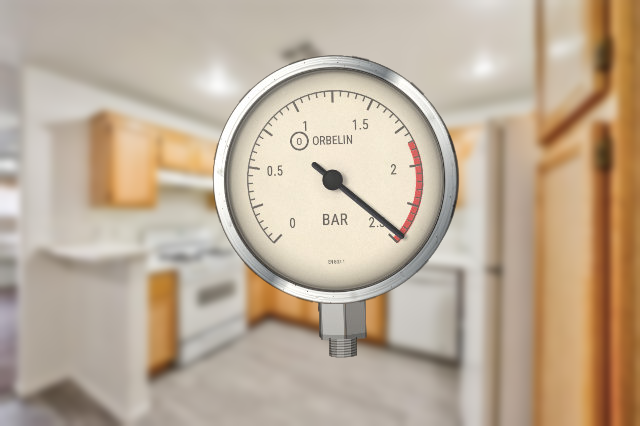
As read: **2.45** bar
